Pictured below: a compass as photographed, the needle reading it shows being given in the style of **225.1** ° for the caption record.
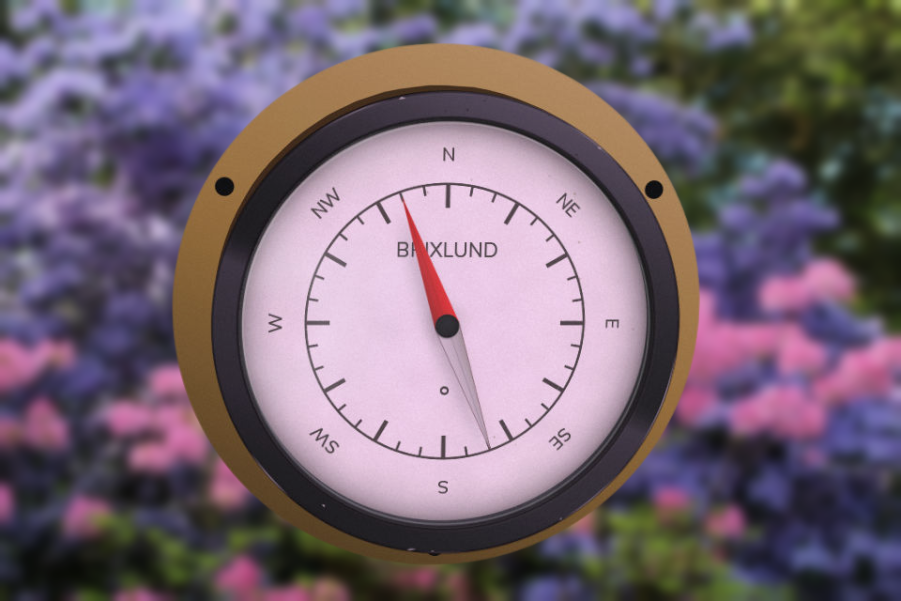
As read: **340** °
